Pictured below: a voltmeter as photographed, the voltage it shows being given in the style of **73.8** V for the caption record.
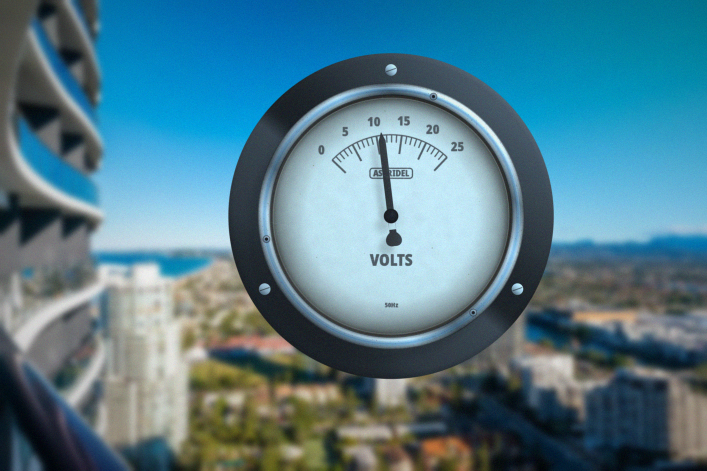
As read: **11** V
